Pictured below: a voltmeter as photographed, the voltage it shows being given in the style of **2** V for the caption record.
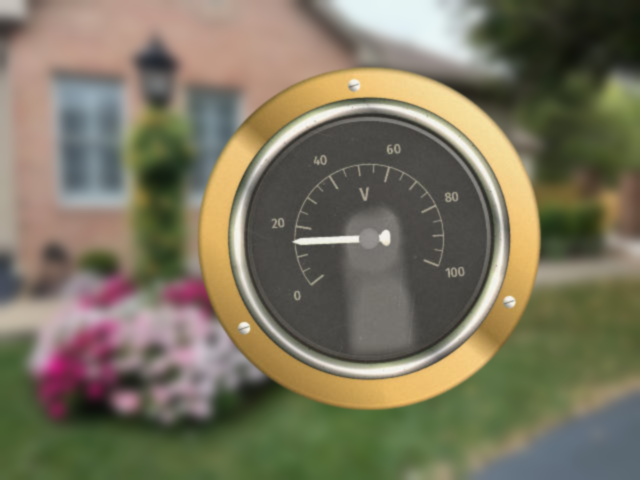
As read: **15** V
